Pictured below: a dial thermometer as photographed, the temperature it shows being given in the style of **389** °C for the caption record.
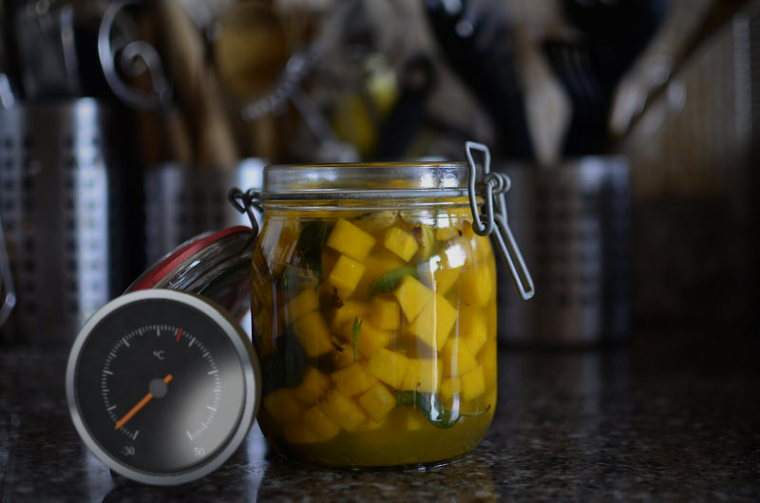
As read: **-25** °C
